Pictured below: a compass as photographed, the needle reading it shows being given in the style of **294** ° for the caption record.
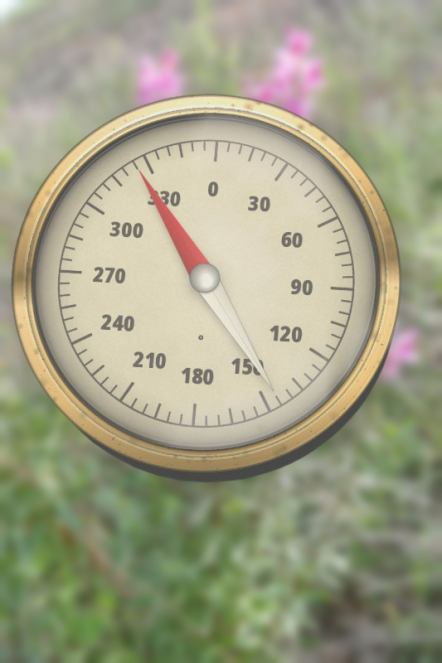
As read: **325** °
